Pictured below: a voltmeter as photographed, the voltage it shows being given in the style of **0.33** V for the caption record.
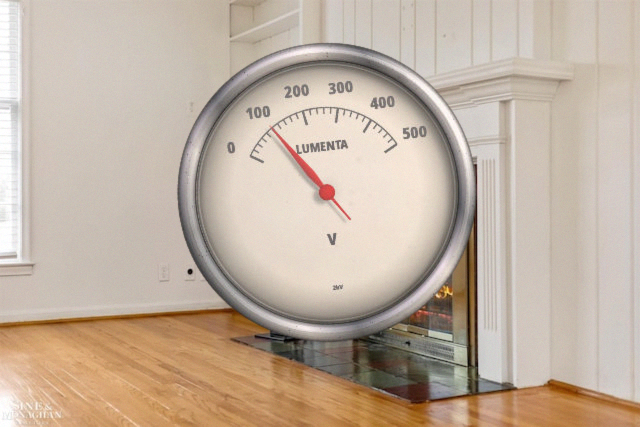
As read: **100** V
